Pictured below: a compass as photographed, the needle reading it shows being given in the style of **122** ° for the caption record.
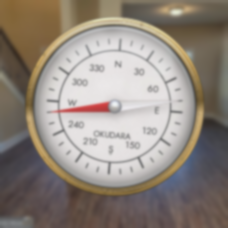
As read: **260** °
